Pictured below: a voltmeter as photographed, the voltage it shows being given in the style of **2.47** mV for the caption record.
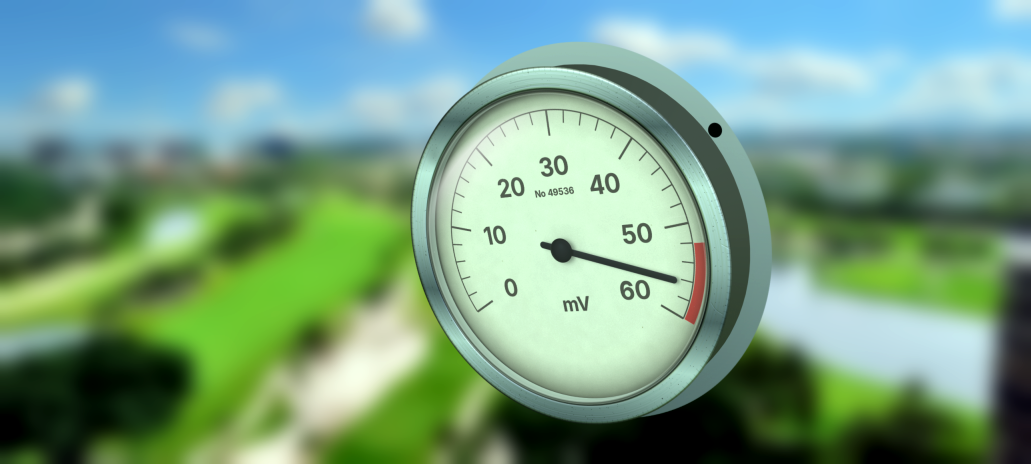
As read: **56** mV
